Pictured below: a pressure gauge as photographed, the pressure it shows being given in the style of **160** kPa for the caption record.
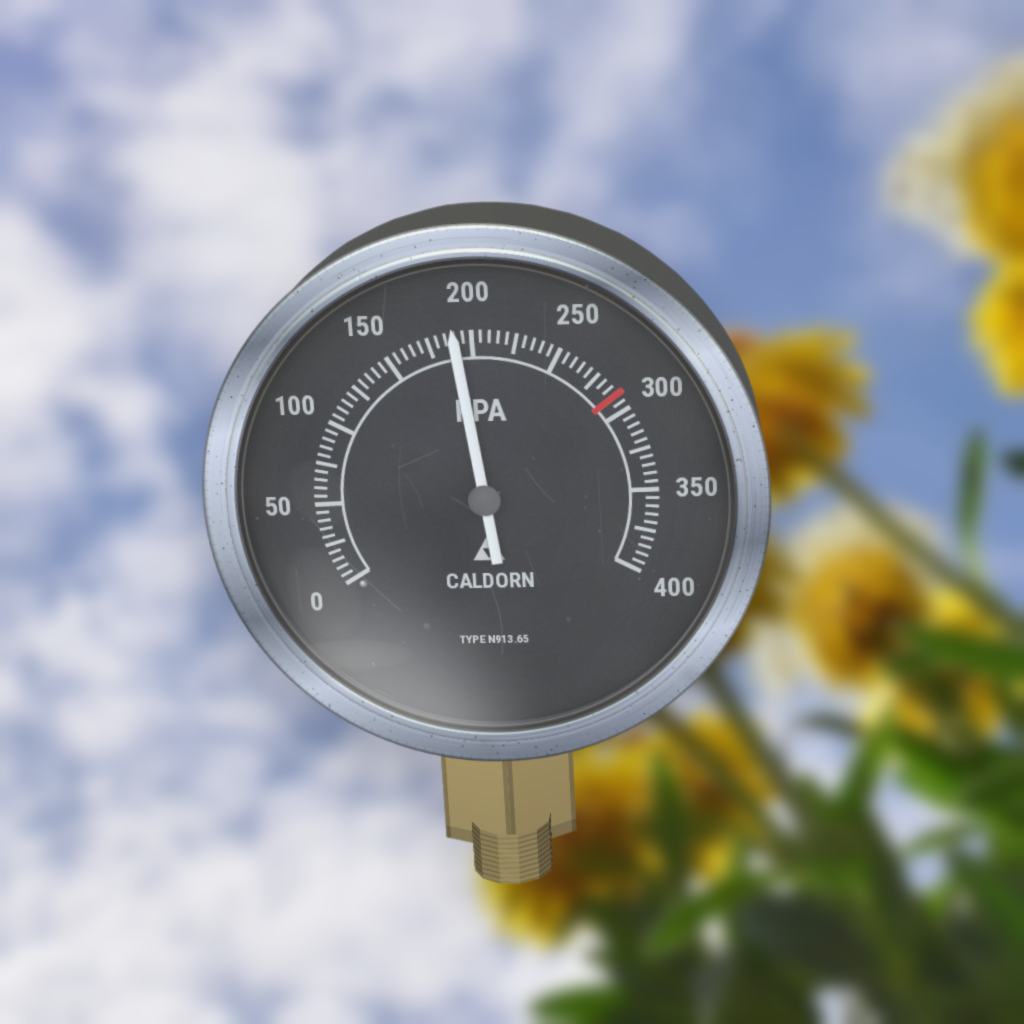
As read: **190** kPa
